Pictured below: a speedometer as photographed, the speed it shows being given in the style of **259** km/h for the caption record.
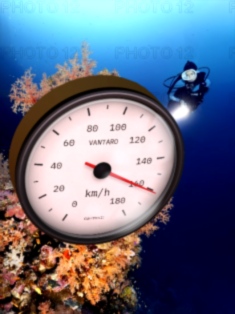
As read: **160** km/h
